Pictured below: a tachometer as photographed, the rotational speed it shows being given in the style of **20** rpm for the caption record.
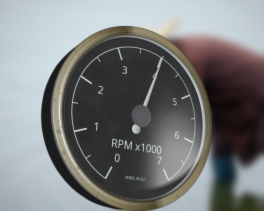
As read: **4000** rpm
